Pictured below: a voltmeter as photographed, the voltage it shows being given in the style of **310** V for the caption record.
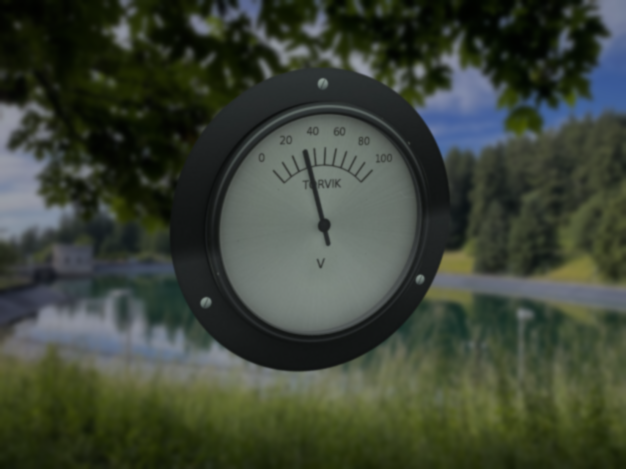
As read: **30** V
